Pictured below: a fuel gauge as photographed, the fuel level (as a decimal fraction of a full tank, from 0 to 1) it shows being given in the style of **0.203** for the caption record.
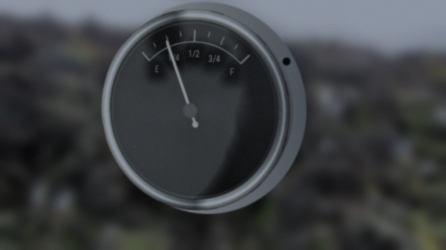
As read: **0.25**
